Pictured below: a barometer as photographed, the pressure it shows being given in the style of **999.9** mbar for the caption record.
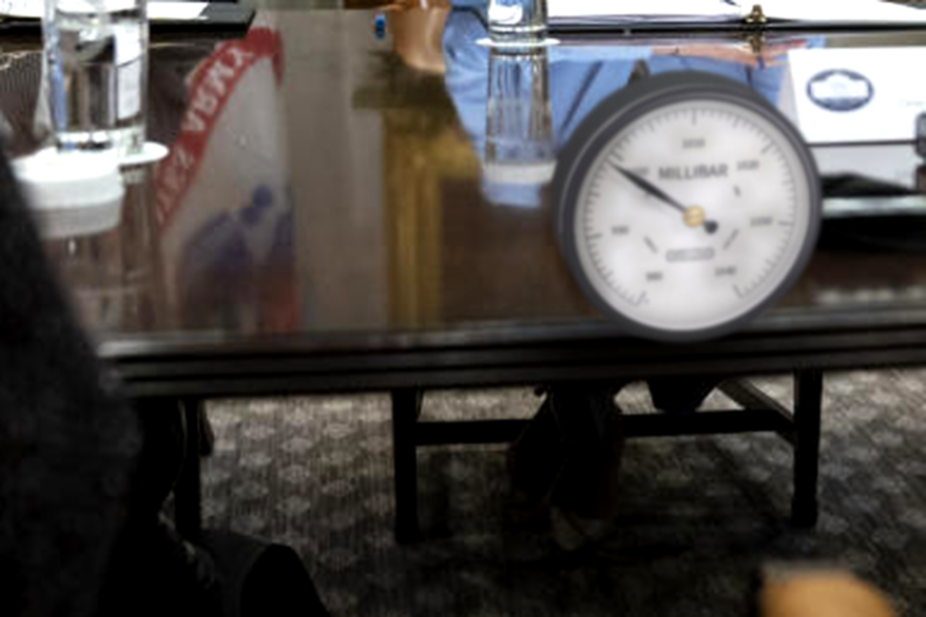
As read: **999** mbar
